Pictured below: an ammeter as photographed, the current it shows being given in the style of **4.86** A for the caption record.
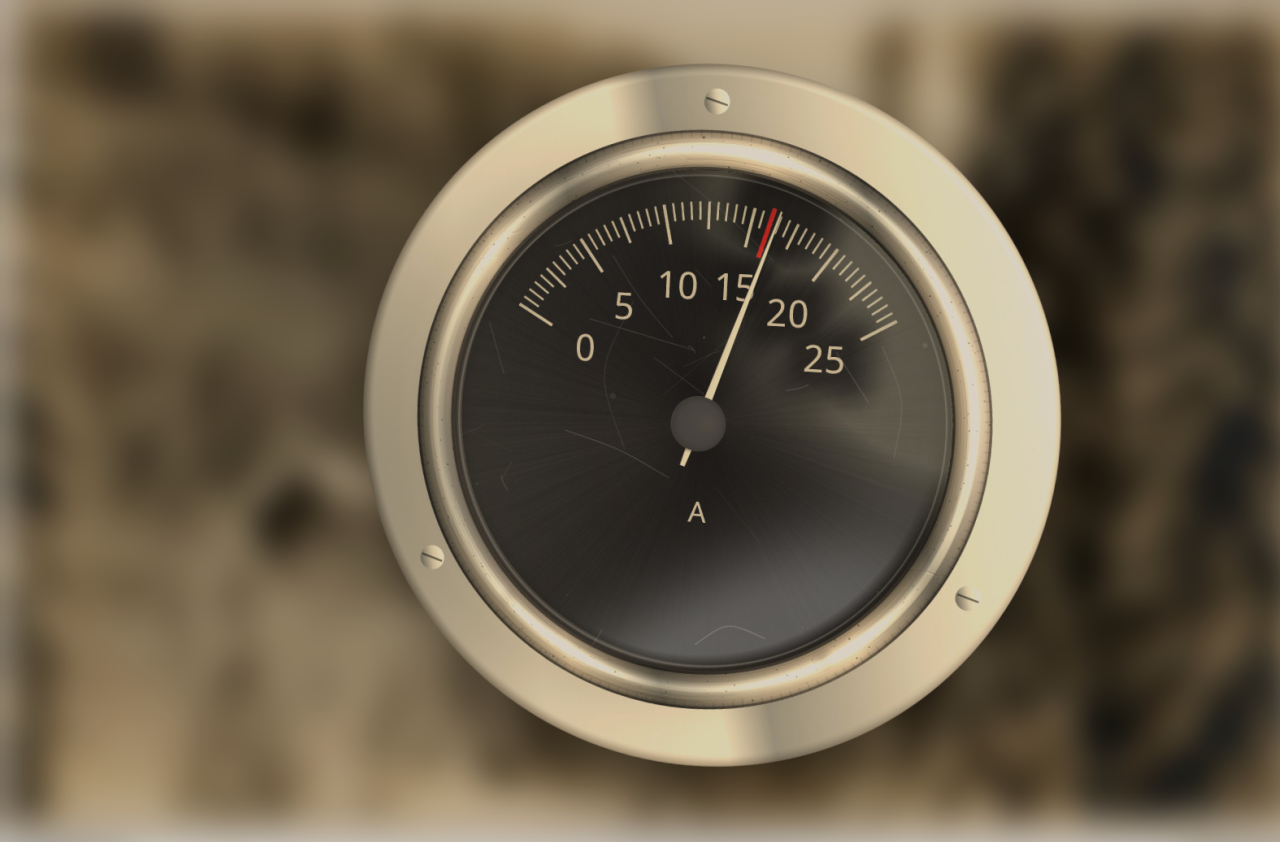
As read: **16.5** A
